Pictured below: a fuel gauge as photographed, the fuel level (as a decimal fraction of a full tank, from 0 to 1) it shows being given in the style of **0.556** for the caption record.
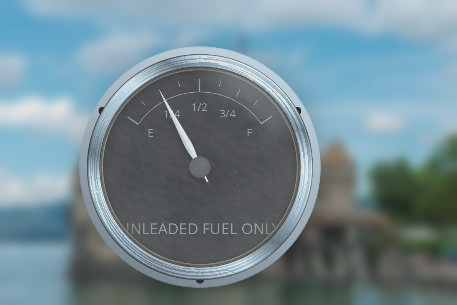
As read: **0.25**
